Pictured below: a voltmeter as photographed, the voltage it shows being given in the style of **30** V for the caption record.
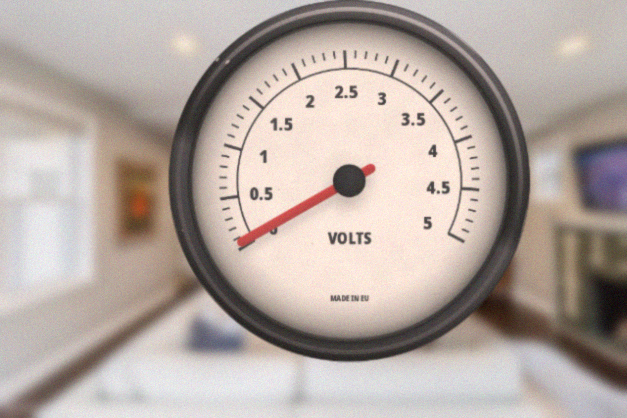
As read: **0.05** V
